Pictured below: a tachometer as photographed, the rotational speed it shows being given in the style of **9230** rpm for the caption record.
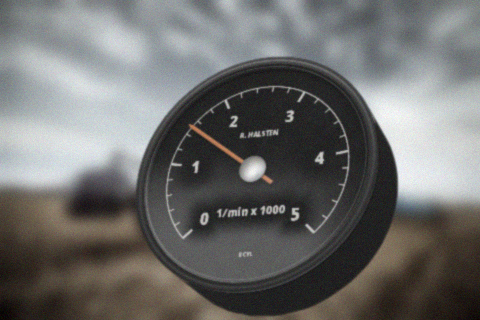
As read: **1500** rpm
